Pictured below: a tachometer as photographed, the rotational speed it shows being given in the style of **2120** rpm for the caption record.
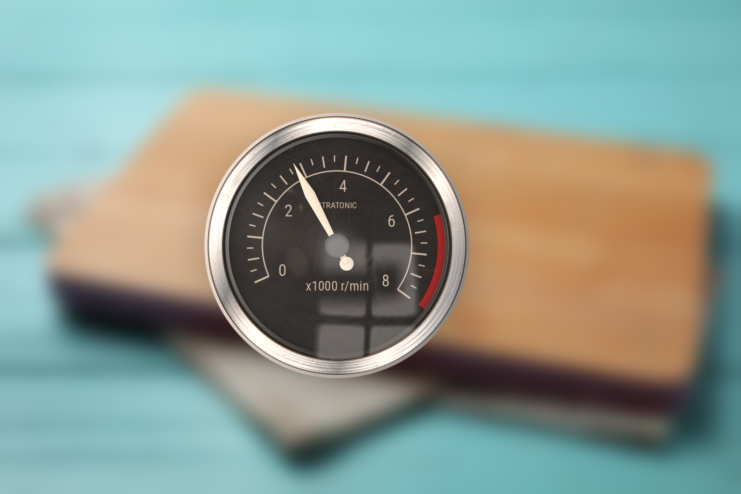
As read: **2875** rpm
